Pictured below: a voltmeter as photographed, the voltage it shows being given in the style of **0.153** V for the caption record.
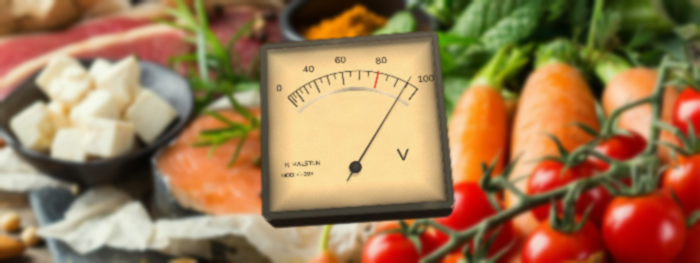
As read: **95** V
